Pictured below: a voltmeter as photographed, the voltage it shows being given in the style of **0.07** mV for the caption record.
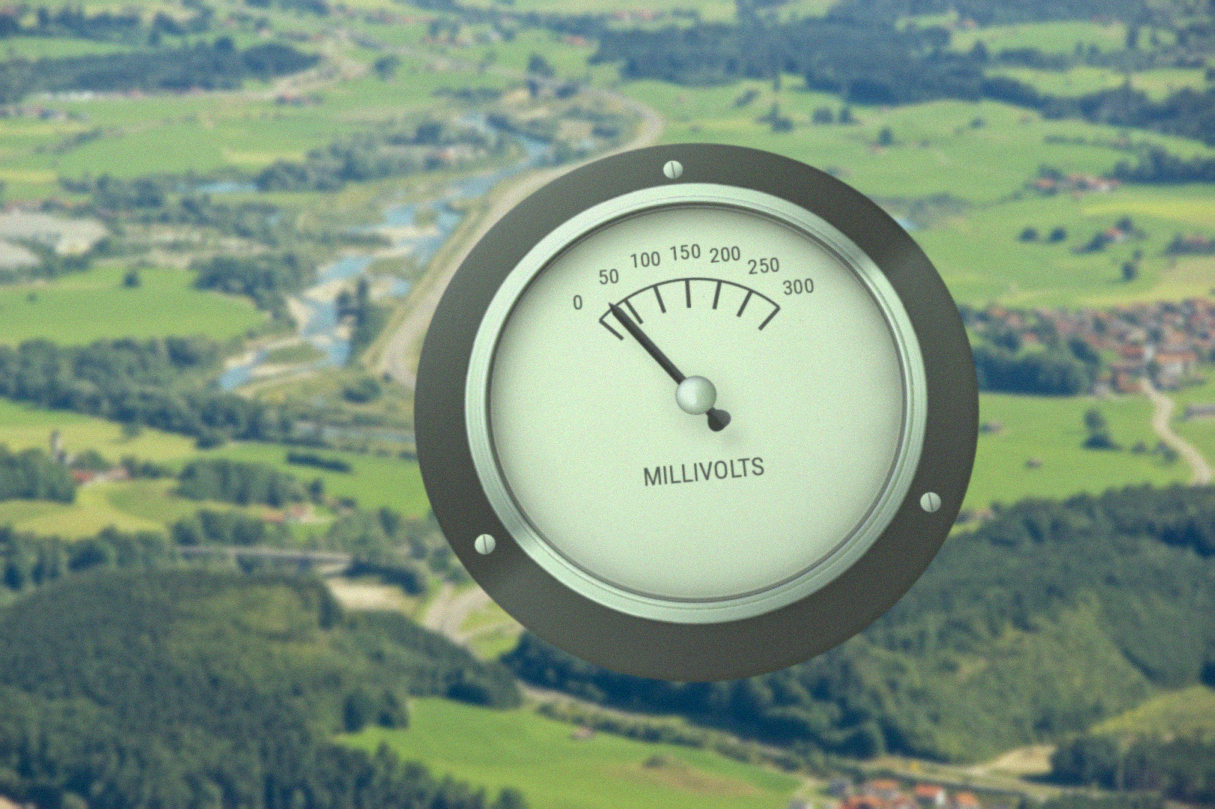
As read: **25** mV
